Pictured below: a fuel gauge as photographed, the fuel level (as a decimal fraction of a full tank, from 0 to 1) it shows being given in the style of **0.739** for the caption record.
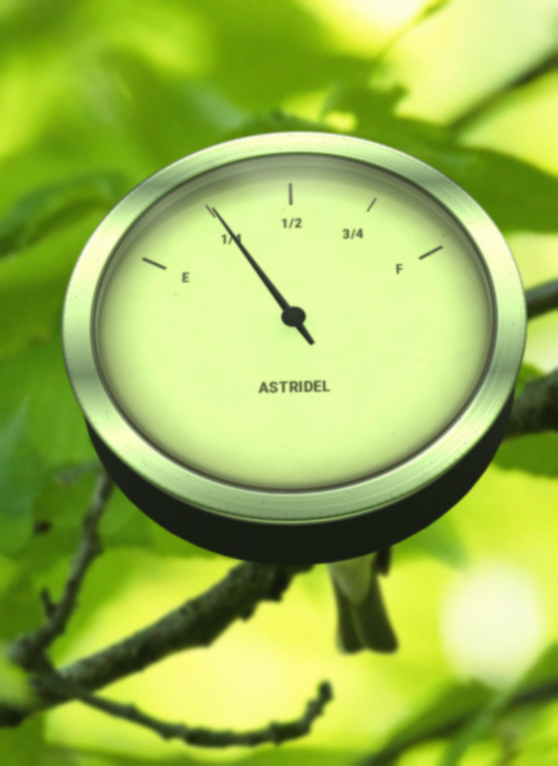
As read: **0.25**
